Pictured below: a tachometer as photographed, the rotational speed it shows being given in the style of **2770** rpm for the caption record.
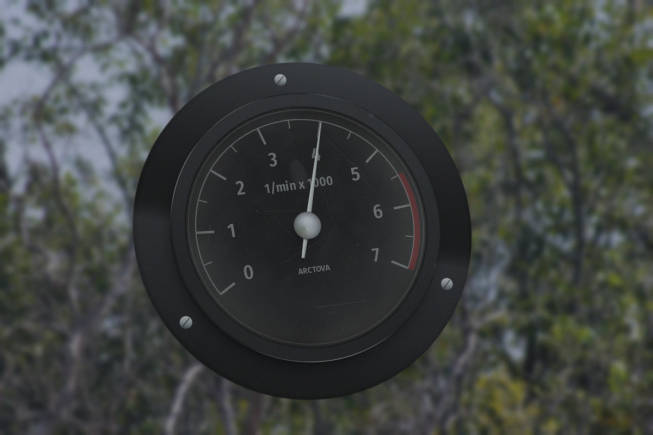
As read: **4000** rpm
